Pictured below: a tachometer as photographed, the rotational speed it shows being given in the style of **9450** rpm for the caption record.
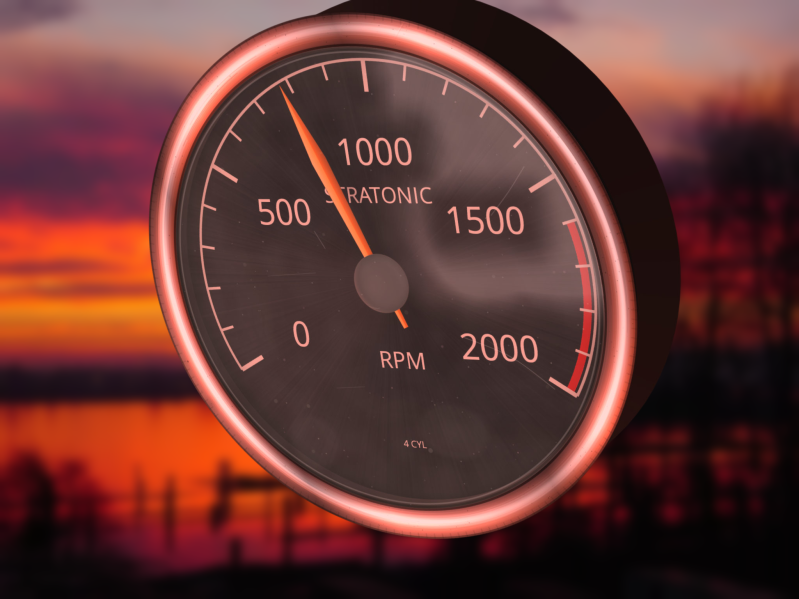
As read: **800** rpm
